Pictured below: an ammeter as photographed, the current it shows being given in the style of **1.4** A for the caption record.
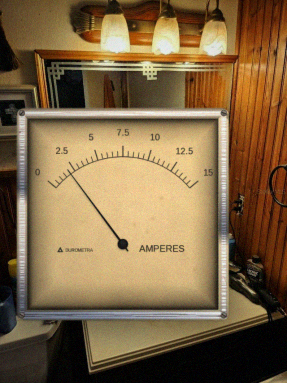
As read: **2** A
